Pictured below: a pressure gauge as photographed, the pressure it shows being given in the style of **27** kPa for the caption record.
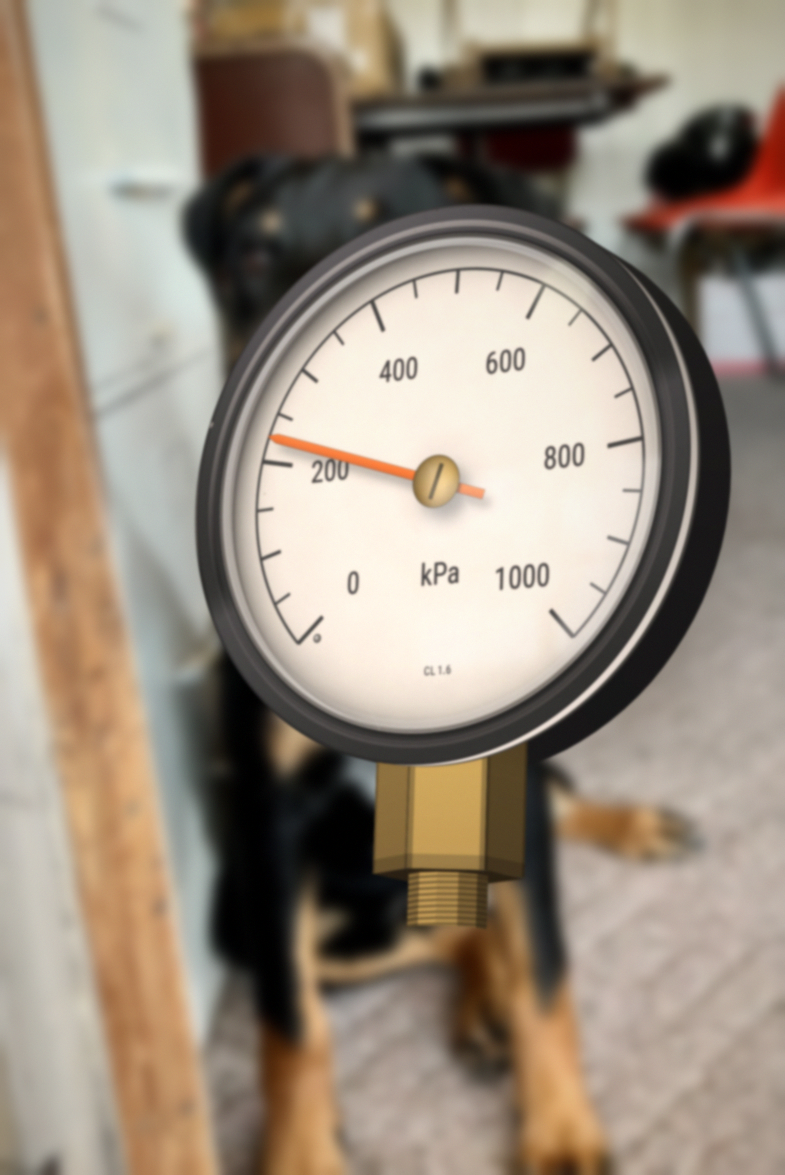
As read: **225** kPa
